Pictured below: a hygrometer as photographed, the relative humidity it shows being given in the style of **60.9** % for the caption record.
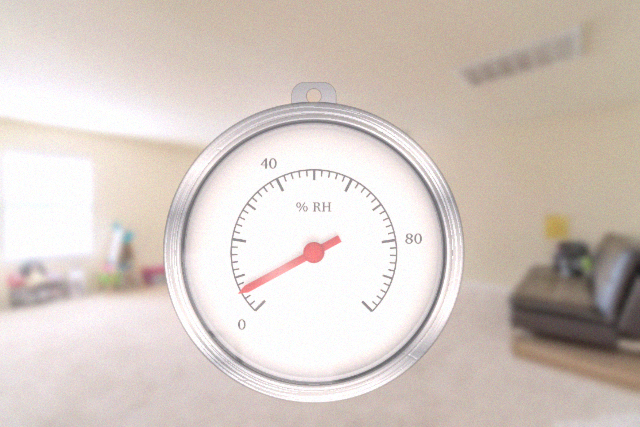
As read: **6** %
